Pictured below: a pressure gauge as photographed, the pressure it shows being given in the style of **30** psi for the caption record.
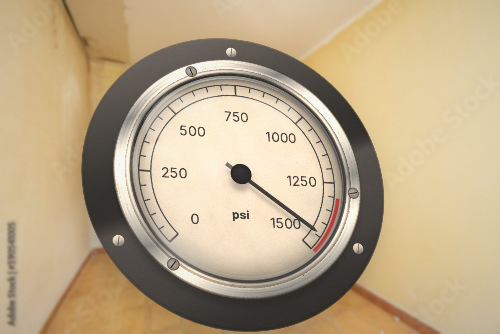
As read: **1450** psi
